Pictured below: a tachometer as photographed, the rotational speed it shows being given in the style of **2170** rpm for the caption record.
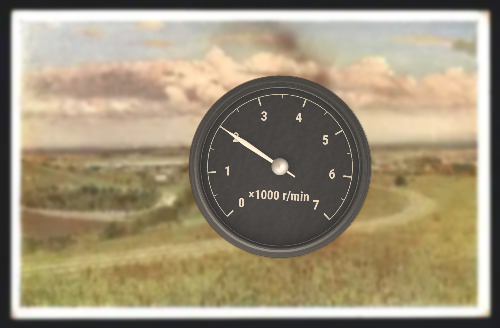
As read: **2000** rpm
